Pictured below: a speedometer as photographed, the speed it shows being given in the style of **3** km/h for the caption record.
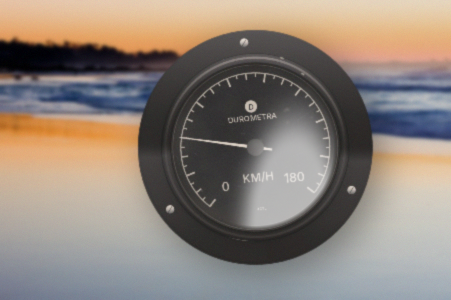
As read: **40** km/h
